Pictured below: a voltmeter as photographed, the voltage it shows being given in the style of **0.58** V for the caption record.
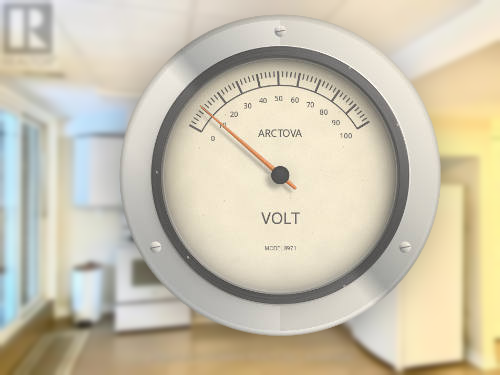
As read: **10** V
